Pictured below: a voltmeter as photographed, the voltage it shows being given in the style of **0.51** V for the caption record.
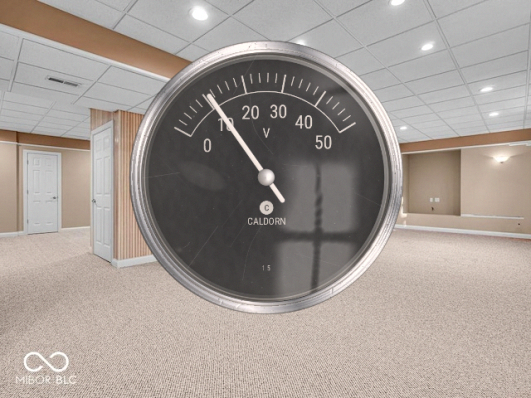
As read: **11** V
